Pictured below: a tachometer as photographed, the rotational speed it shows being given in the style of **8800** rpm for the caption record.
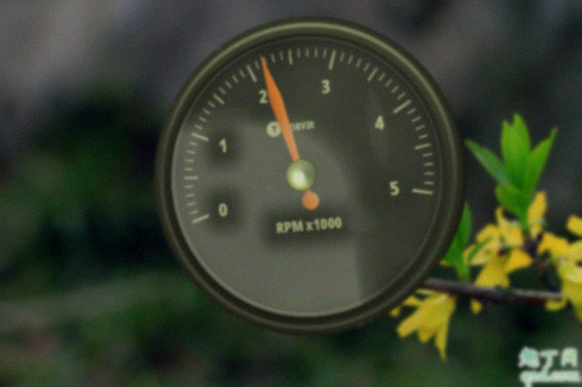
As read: **2200** rpm
